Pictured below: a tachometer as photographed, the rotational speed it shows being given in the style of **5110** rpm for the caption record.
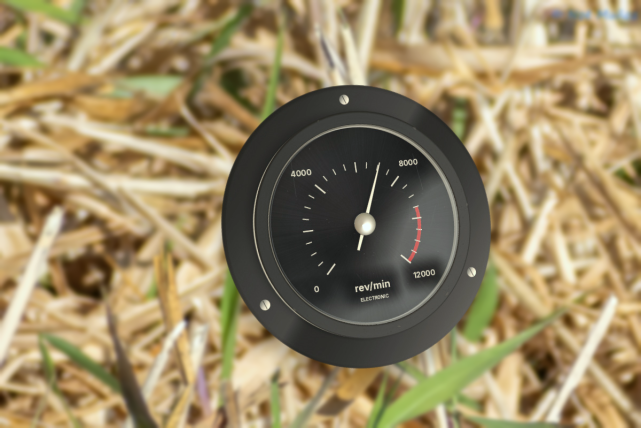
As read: **7000** rpm
